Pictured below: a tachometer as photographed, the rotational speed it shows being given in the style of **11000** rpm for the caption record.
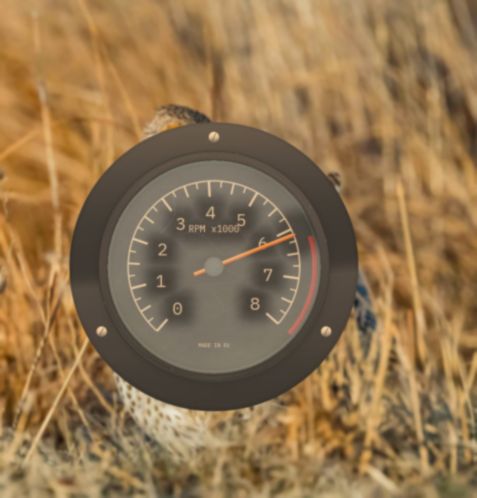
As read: **6125** rpm
